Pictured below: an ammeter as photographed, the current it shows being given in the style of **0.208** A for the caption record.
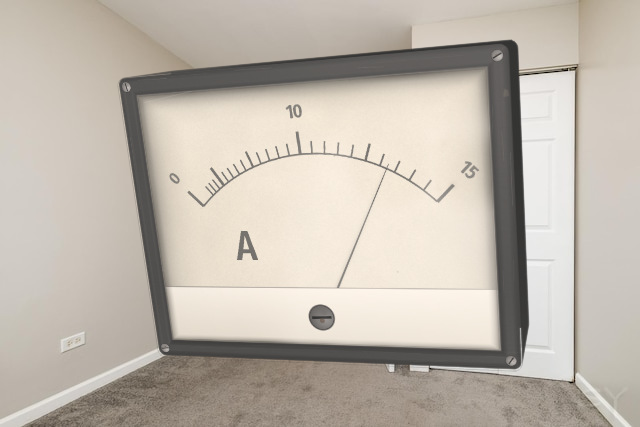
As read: **13.25** A
